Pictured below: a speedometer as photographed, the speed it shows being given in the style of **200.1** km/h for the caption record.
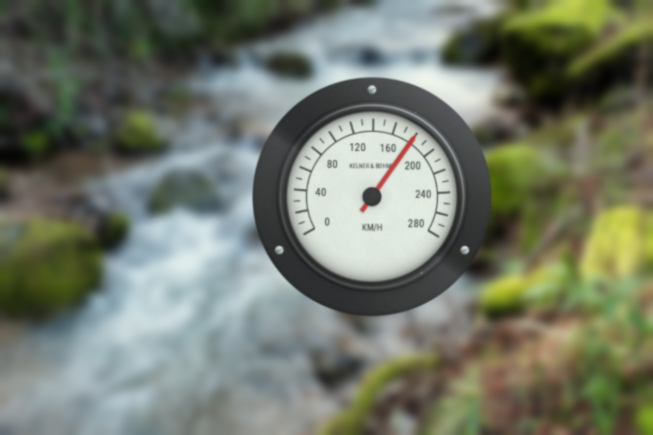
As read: **180** km/h
